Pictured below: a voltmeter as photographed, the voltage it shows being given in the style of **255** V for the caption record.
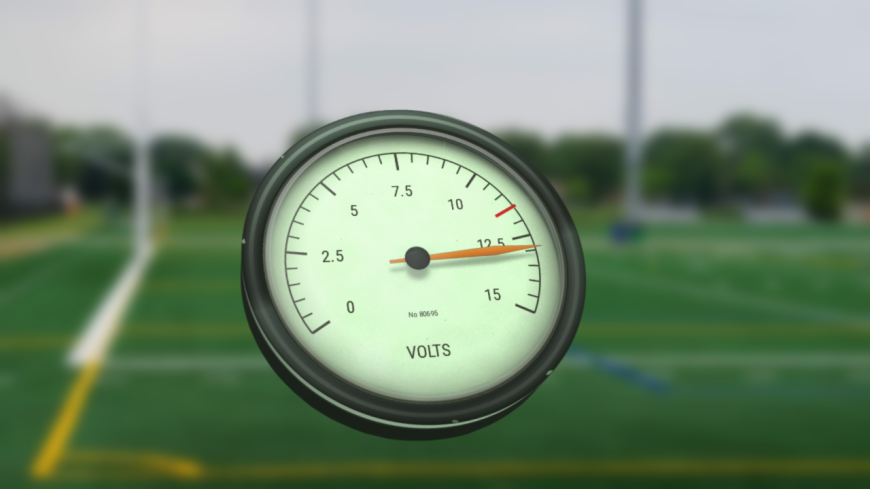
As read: **13** V
